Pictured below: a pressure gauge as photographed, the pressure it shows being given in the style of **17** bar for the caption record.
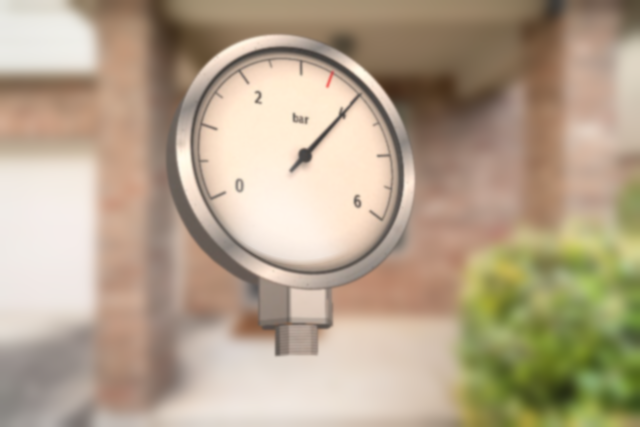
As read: **4** bar
